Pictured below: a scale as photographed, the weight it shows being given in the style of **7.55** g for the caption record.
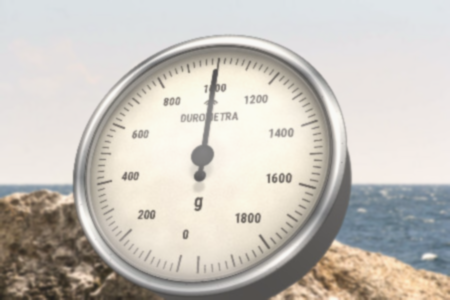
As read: **1000** g
